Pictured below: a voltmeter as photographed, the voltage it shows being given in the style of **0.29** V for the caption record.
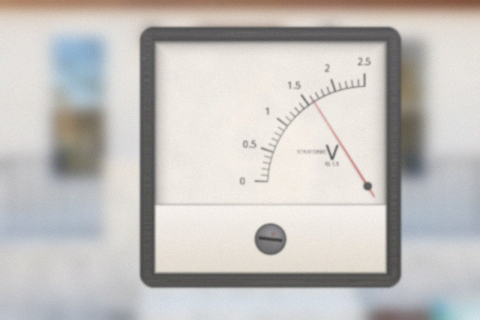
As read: **1.6** V
